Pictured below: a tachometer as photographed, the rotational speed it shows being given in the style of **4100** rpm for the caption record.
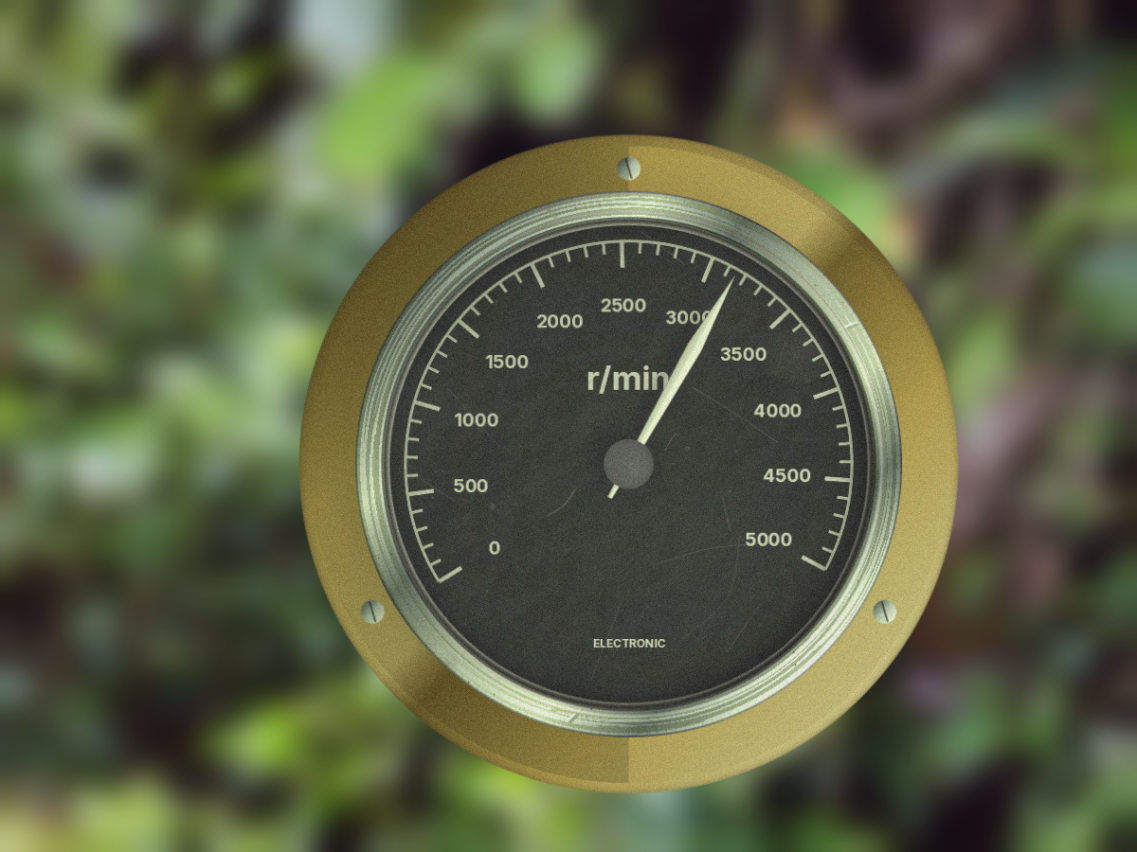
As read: **3150** rpm
